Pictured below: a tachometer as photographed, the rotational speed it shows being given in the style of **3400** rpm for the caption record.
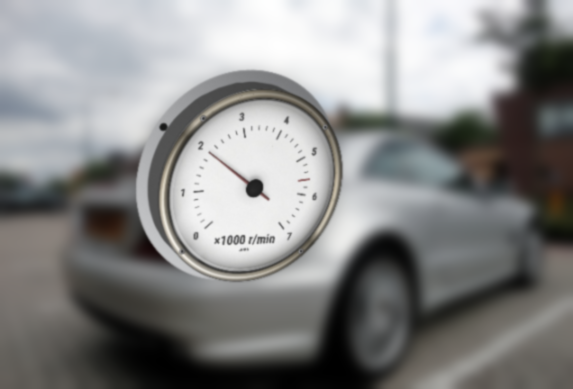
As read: **2000** rpm
